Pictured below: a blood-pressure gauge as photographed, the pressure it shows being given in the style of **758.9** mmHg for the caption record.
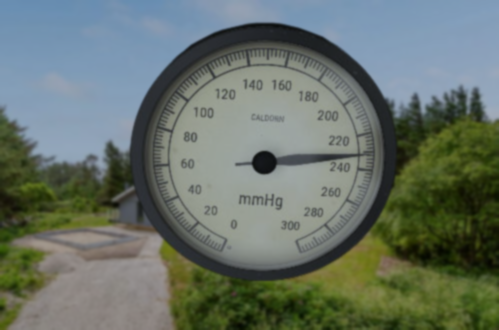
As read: **230** mmHg
